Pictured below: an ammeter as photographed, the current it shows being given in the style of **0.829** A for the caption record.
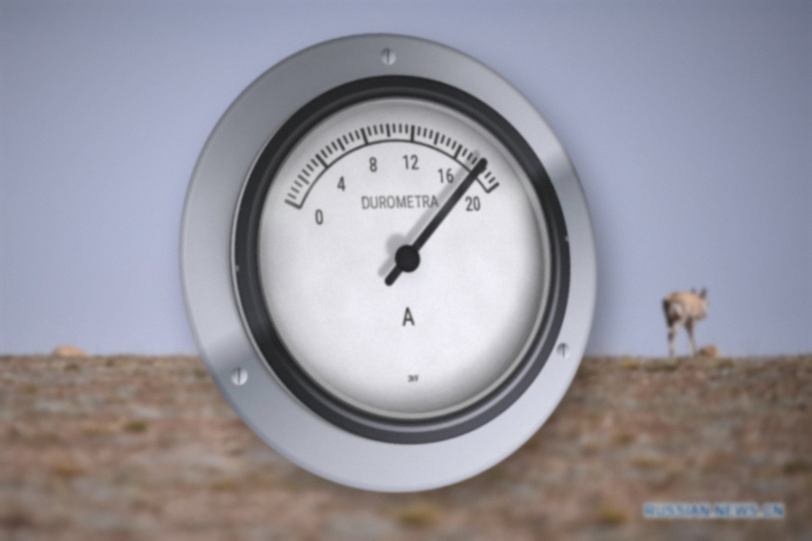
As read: **18** A
